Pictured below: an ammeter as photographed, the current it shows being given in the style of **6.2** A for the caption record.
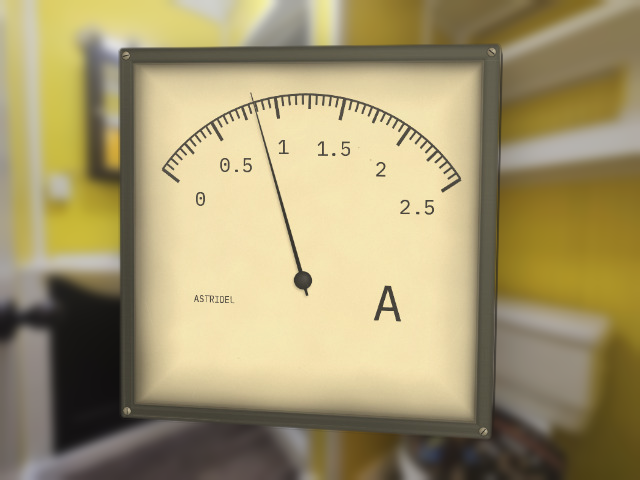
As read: **0.85** A
